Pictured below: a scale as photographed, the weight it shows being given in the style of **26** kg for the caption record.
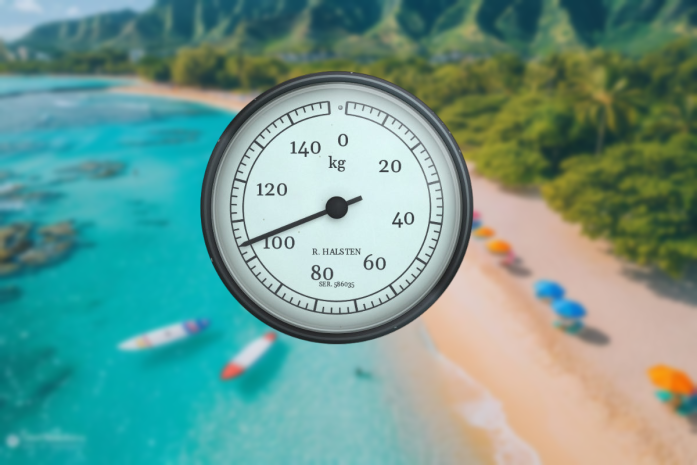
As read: **104** kg
